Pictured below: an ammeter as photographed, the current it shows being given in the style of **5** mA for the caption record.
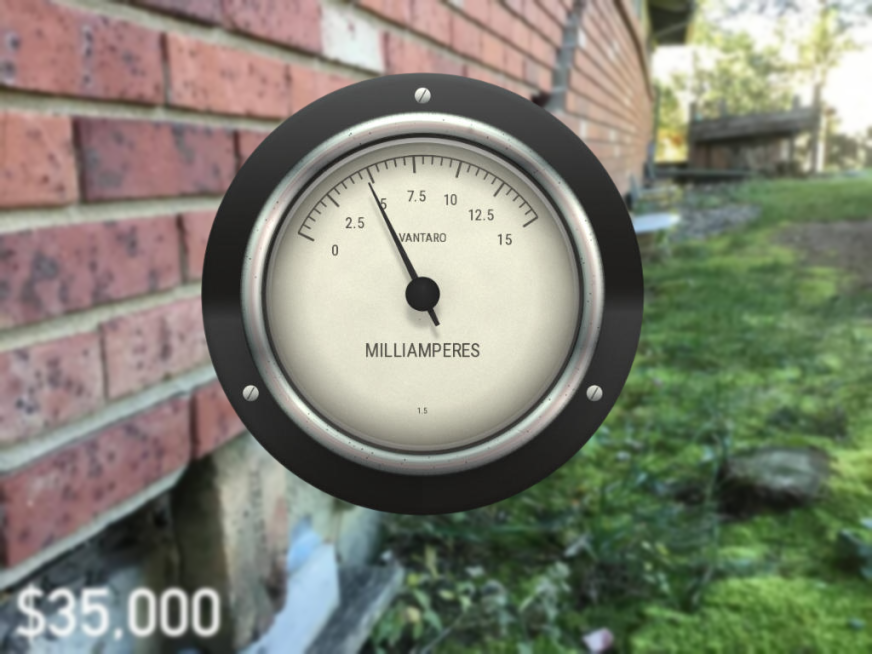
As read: **4.75** mA
